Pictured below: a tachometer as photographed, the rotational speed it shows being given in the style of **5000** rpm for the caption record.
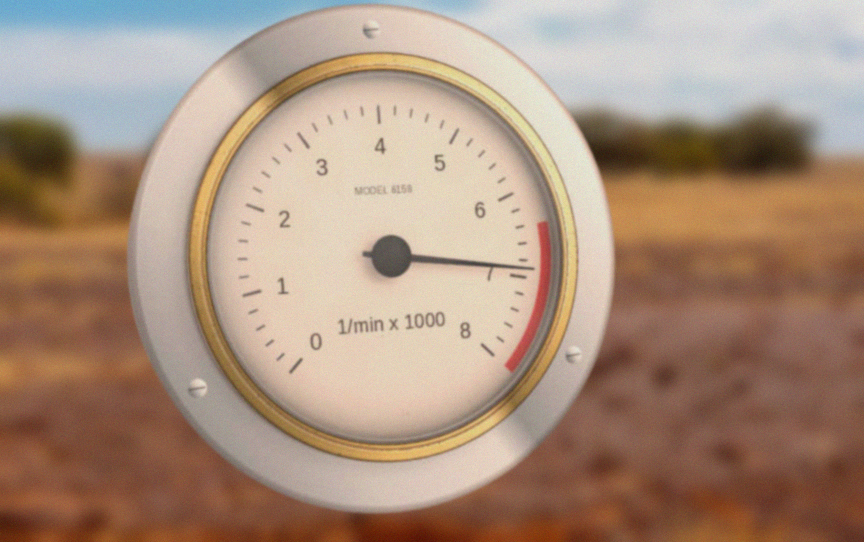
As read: **6900** rpm
